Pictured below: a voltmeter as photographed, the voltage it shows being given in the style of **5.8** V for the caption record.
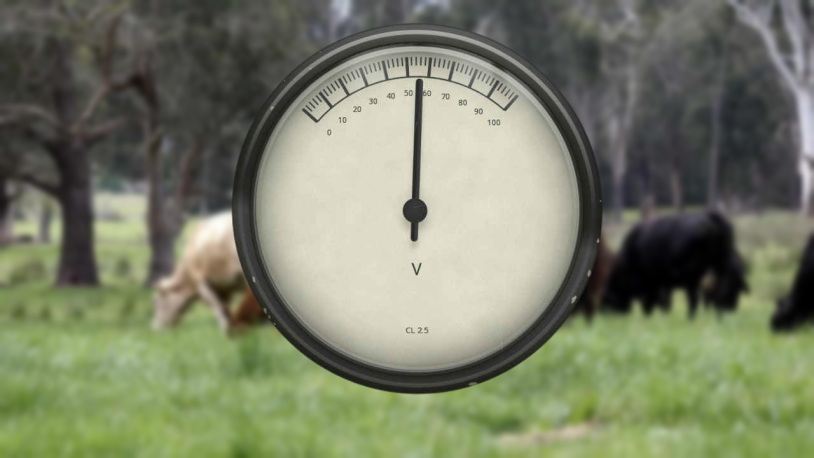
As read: **56** V
